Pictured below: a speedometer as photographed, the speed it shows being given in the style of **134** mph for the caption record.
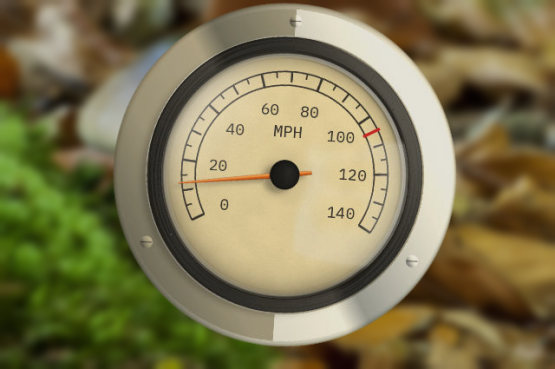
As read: **12.5** mph
